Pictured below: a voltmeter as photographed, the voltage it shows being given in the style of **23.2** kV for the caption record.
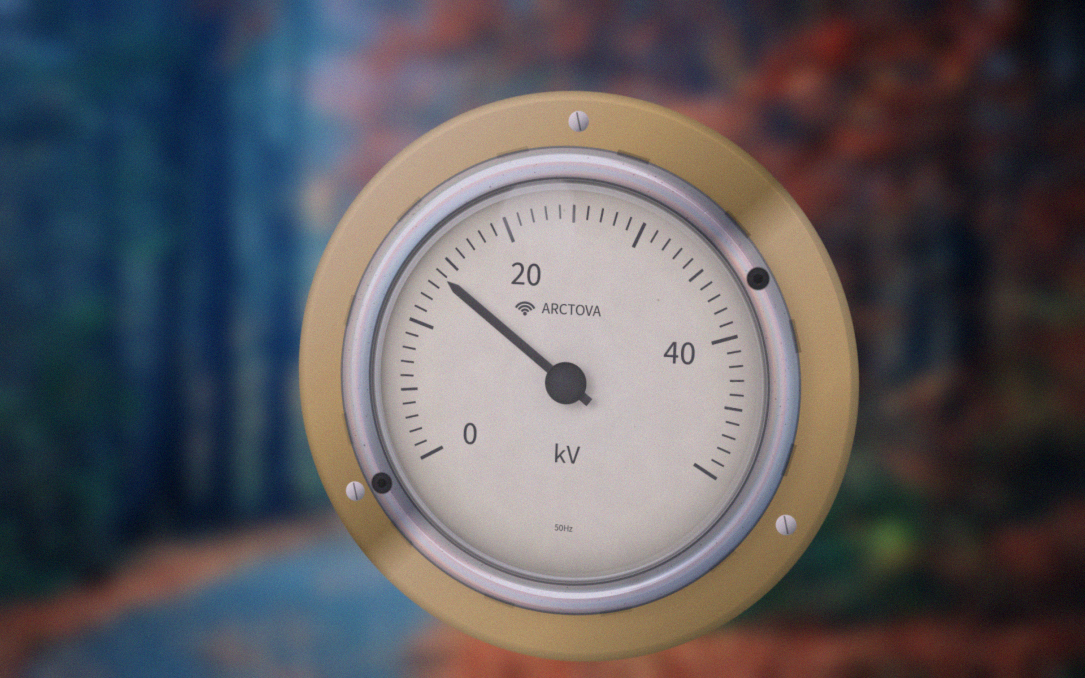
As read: **14** kV
